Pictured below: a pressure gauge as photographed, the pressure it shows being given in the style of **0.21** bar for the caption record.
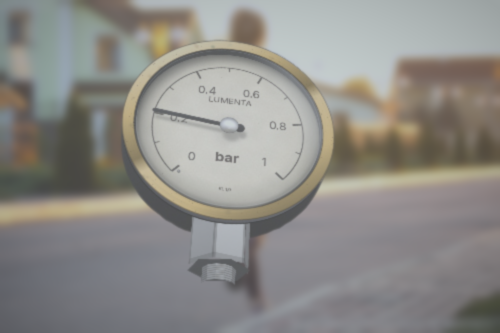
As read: **0.2** bar
